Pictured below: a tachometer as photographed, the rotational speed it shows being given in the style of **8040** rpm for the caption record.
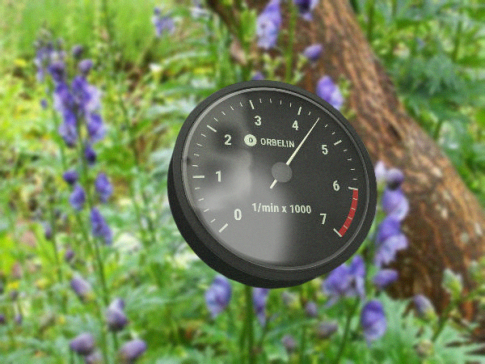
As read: **4400** rpm
